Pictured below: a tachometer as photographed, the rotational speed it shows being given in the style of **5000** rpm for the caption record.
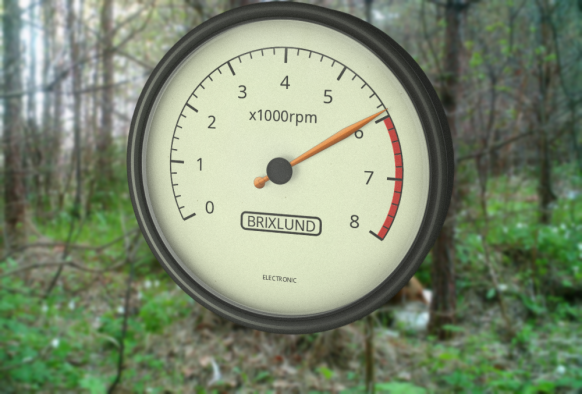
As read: **5900** rpm
